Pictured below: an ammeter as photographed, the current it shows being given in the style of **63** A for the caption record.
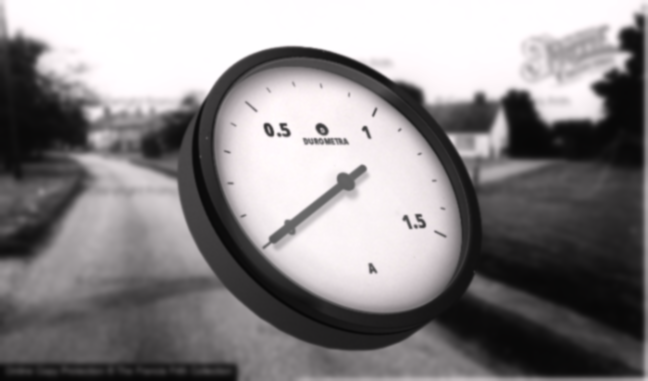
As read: **0** A
